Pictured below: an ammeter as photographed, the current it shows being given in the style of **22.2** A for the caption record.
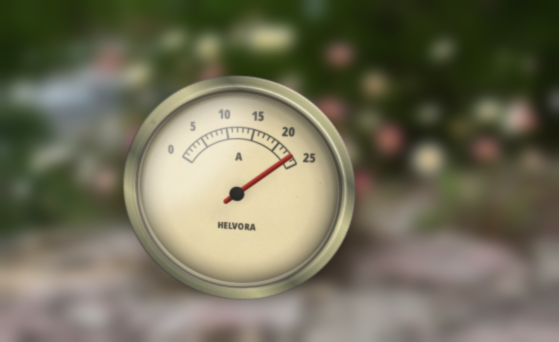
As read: **23** A
